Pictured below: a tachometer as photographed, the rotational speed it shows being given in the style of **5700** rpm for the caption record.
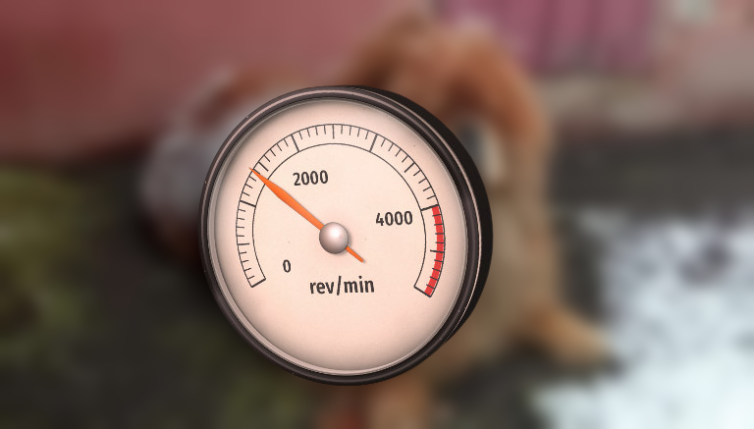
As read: **1400** rpm
